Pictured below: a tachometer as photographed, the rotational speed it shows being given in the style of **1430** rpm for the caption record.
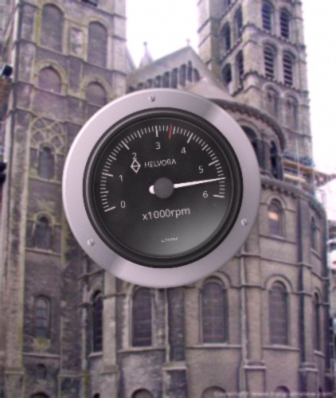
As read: **5500** rpm
